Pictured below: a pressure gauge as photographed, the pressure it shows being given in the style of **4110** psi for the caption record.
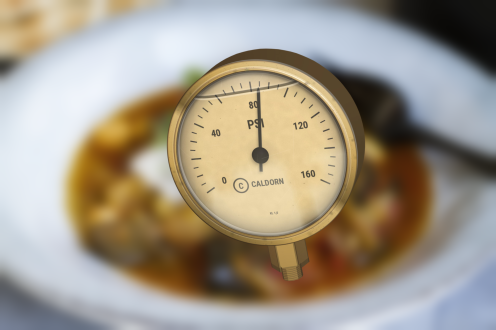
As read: **85** psi
